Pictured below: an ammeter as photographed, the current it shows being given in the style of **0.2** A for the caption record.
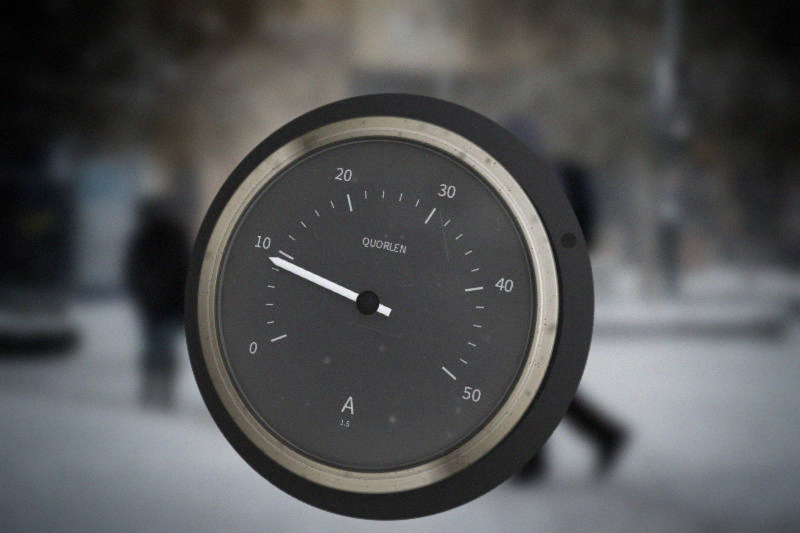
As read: **9** A
